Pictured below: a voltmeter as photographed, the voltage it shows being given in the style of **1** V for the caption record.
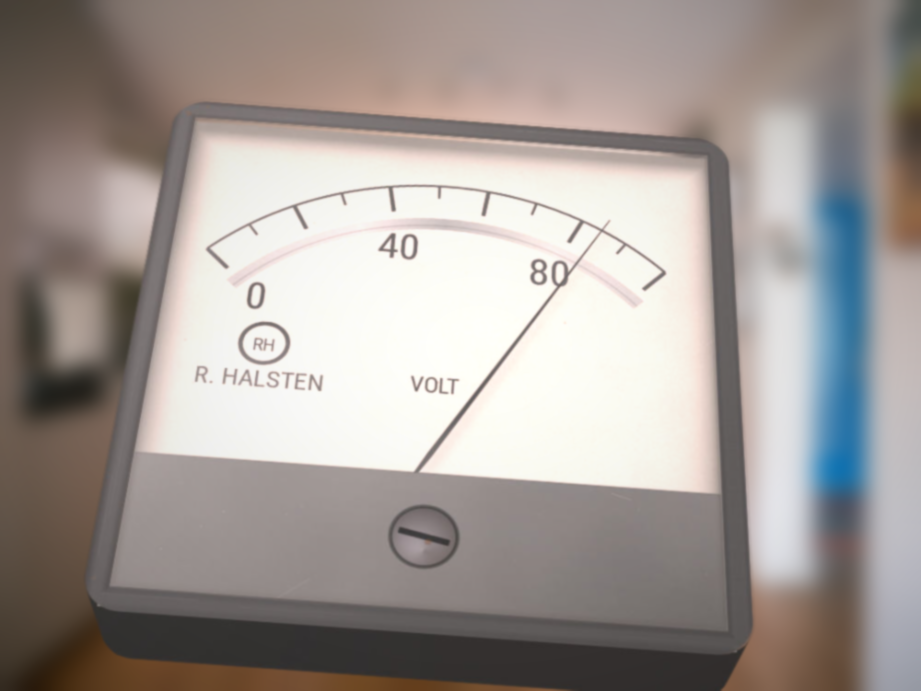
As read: **85** V
